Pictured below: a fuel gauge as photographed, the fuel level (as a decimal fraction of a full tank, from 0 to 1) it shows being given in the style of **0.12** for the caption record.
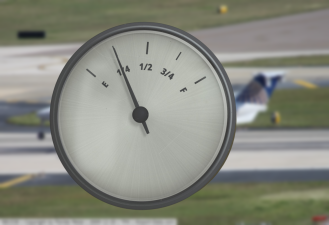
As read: **0.25**
